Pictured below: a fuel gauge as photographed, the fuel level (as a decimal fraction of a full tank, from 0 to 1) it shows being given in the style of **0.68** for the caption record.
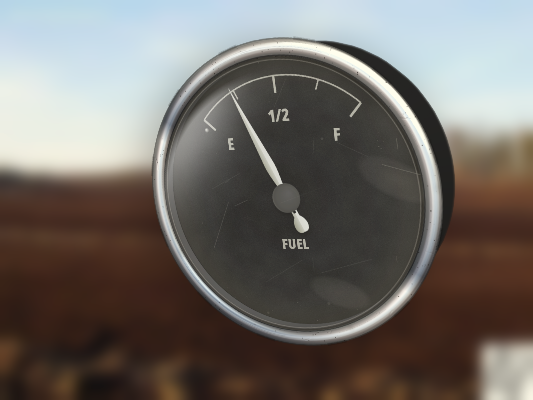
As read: **0.25**
